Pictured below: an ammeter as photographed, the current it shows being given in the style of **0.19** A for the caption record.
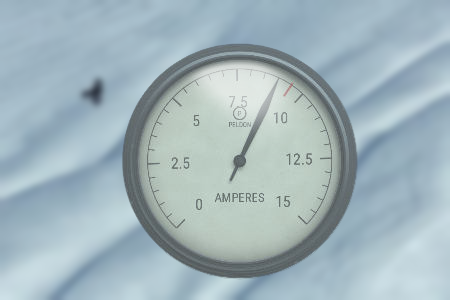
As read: **9** A
